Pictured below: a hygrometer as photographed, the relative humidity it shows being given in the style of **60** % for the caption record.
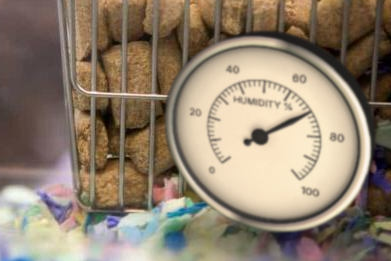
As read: **70** %
